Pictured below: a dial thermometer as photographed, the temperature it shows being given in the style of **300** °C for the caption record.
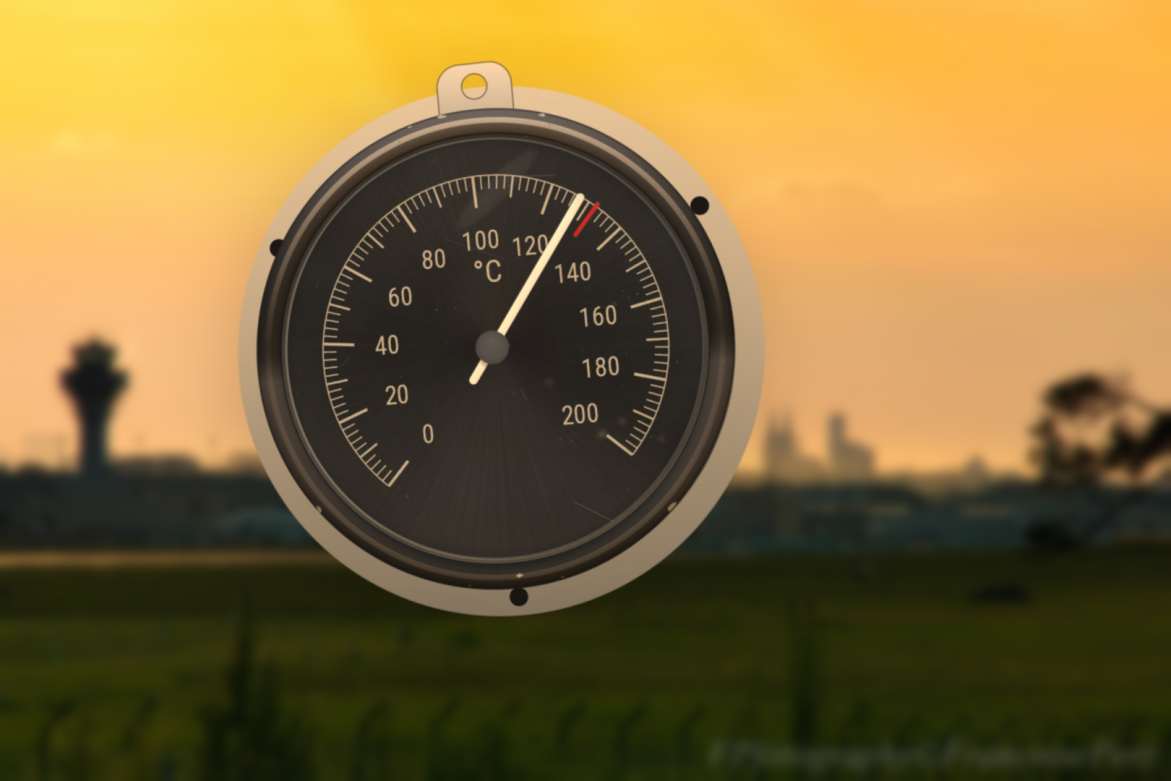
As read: **128** °C
